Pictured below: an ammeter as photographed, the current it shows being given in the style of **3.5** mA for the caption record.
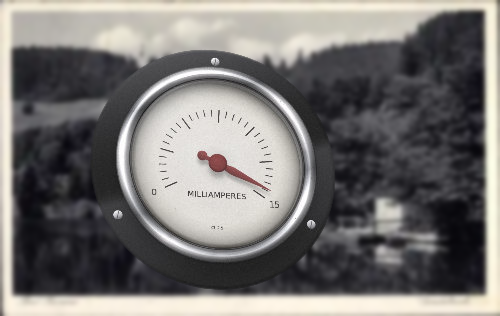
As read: **14.5** mA
